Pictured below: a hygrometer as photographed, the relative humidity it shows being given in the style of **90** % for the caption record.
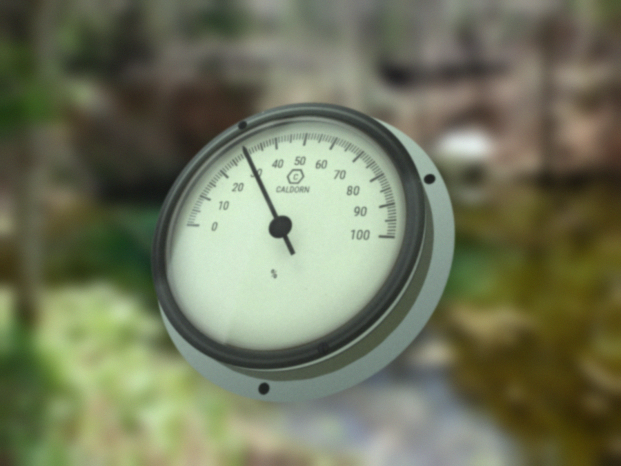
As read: **30** %
